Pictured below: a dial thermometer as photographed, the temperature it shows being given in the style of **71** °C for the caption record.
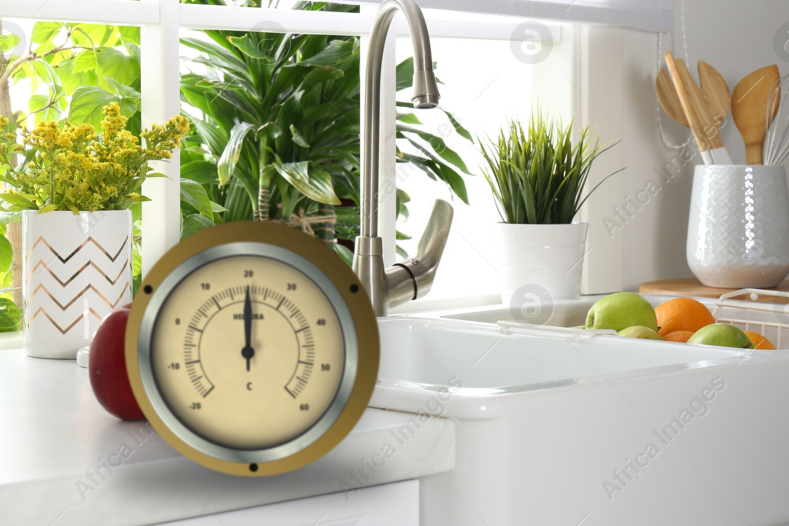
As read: **20** °C
